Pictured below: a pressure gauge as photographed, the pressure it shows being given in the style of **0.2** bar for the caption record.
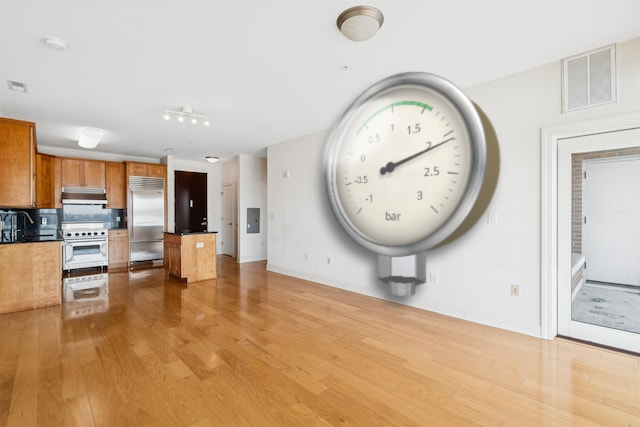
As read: **2.1** bar
